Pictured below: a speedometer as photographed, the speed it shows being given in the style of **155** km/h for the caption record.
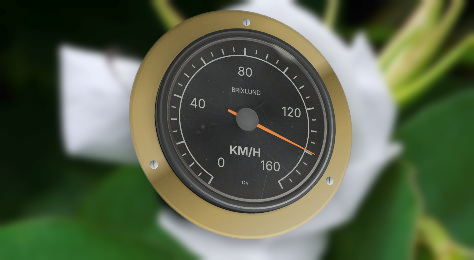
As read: **140** km/h
